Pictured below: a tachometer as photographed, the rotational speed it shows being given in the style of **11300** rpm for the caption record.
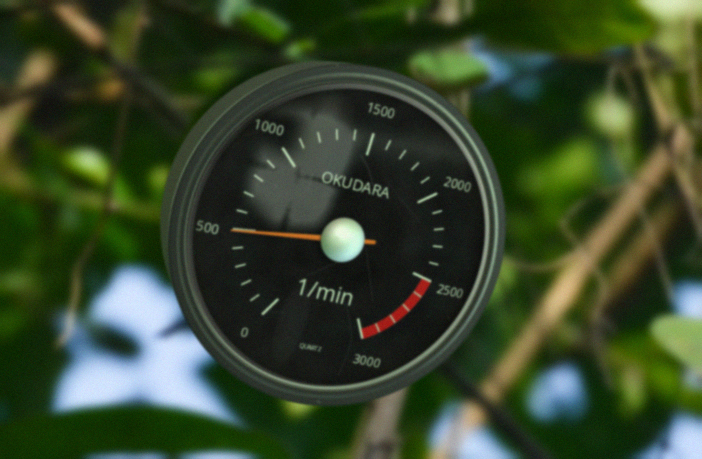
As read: **500** rpm
